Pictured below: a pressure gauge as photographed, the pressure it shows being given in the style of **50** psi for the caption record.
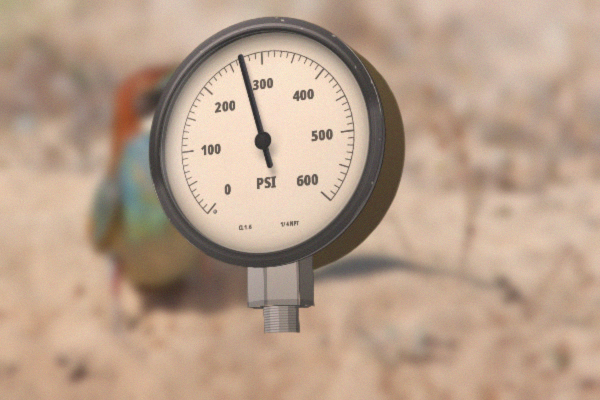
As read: **270** psi
